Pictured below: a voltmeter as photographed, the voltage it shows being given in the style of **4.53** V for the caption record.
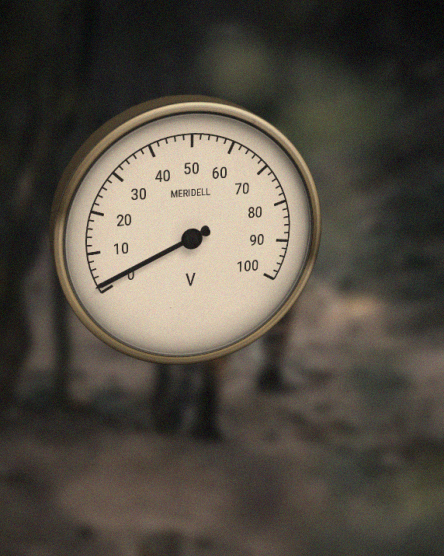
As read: **2** V
